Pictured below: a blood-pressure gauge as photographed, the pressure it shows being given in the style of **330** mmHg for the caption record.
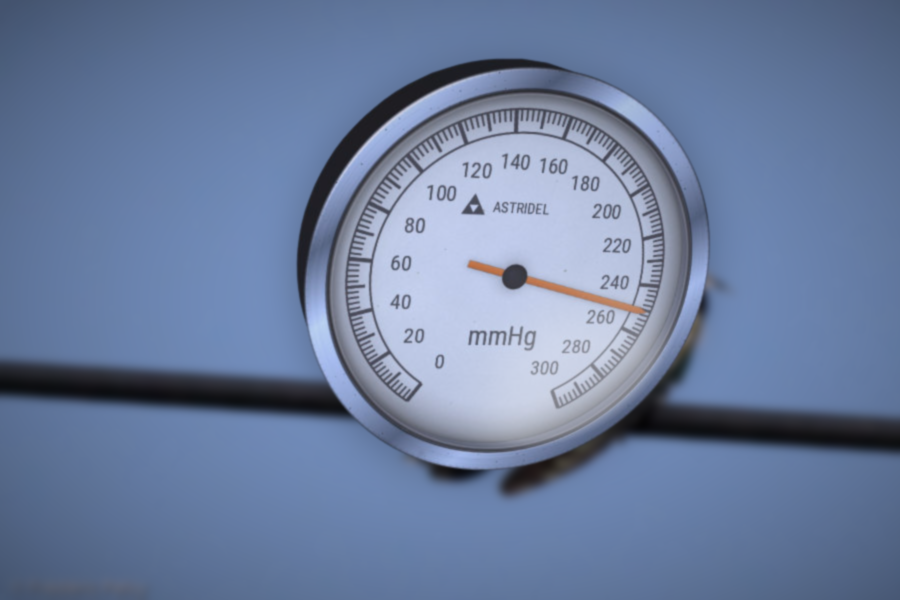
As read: **250** mmHg
